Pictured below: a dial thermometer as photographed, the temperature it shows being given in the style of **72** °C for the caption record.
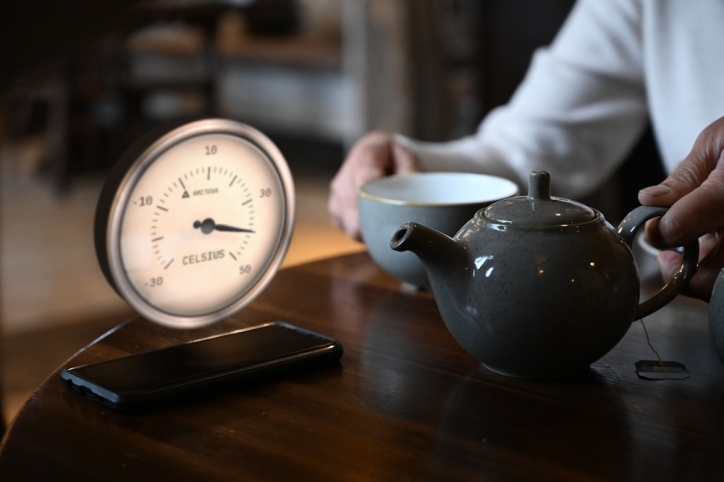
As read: **40** °C
